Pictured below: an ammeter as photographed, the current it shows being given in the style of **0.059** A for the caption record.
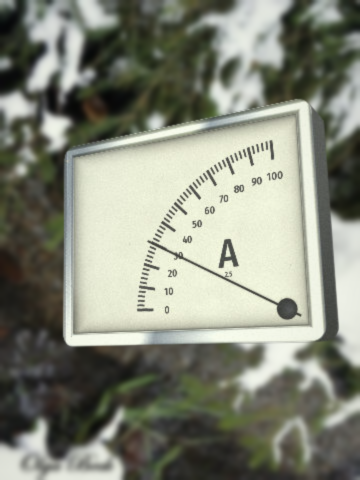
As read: **30** A
